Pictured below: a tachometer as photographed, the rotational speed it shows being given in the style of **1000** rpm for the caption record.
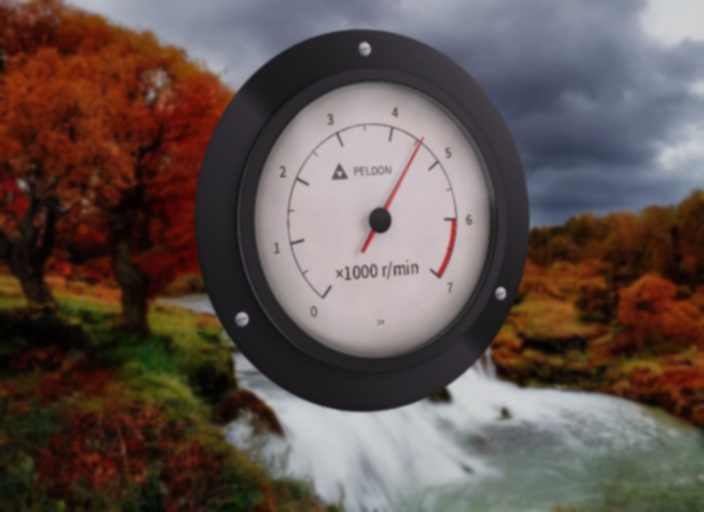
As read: **4500** rpm
